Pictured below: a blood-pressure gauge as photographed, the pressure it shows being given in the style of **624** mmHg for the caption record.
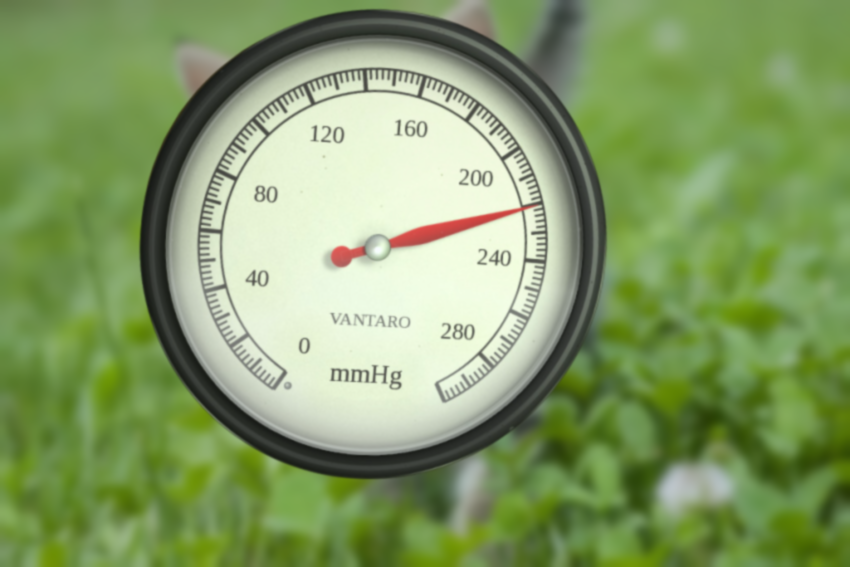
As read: **220** mmHg
